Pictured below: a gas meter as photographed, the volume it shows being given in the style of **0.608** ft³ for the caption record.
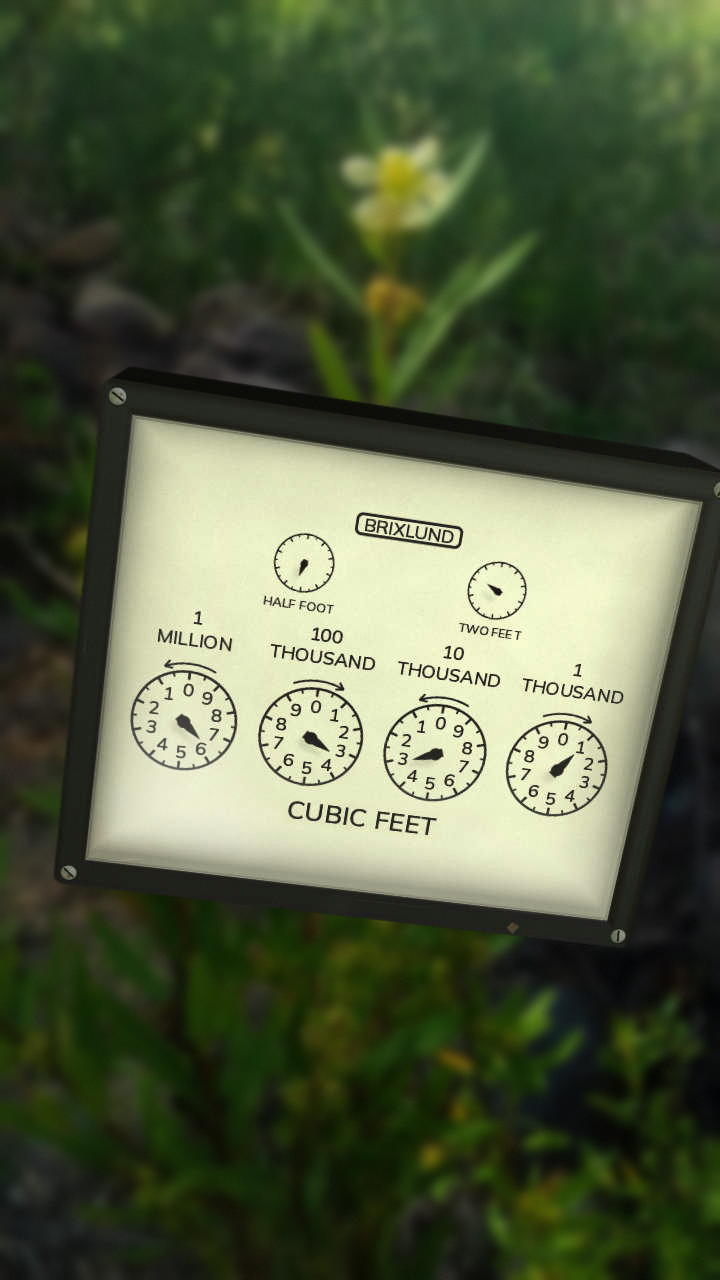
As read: **633100** ft³
